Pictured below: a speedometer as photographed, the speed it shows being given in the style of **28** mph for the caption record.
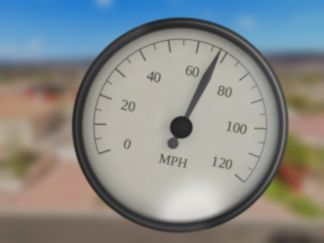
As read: **67.5** mph
